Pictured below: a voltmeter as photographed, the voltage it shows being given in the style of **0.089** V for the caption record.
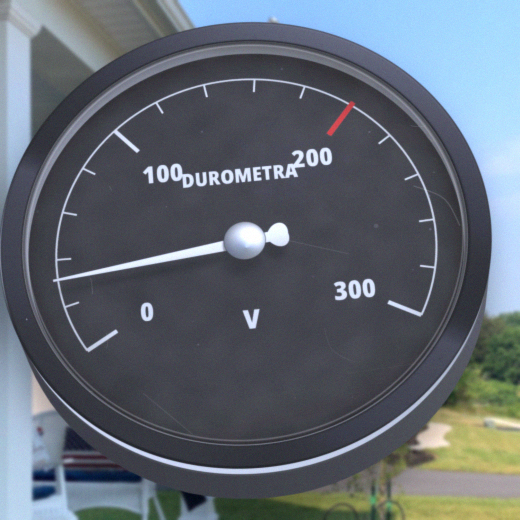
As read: **30** V
